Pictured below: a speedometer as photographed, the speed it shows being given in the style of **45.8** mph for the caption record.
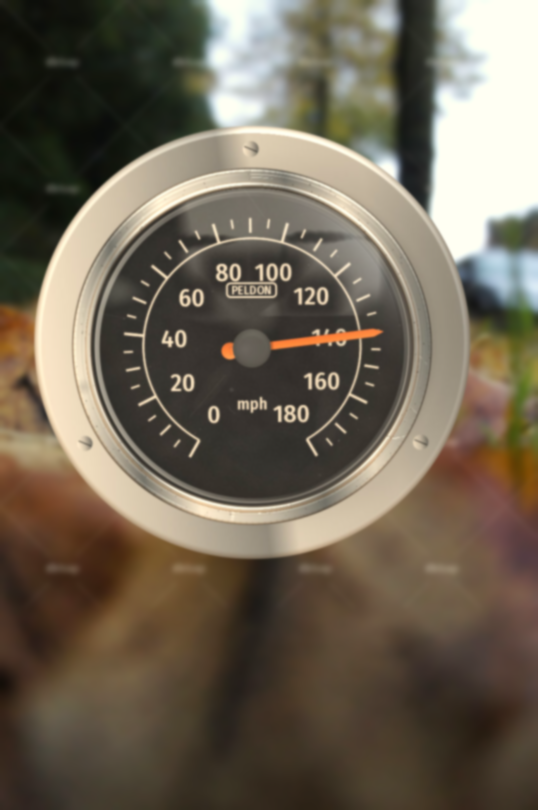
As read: **140** mph
